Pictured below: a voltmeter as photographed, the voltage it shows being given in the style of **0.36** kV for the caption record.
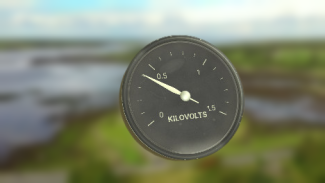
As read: **0.4** kV
